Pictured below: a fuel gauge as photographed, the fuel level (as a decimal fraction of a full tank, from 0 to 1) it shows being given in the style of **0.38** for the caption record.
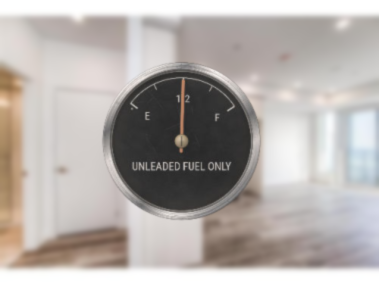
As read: **0.5**
